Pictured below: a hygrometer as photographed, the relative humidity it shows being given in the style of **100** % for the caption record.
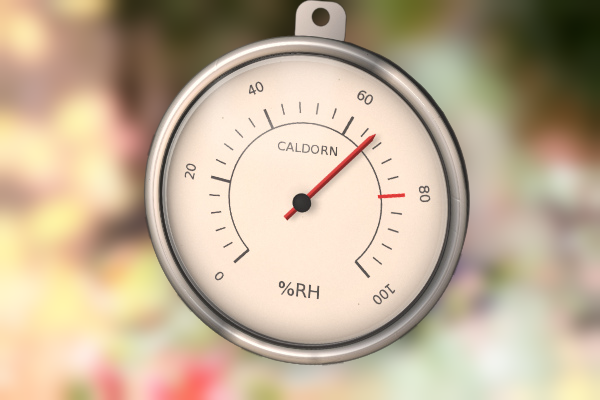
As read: **66** %
